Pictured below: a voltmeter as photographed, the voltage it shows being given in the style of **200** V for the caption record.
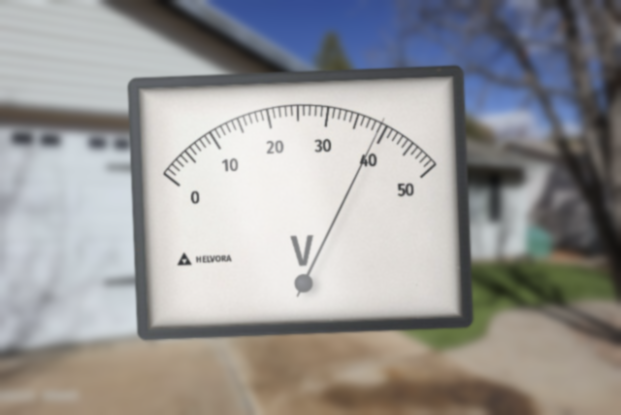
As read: **39** V
